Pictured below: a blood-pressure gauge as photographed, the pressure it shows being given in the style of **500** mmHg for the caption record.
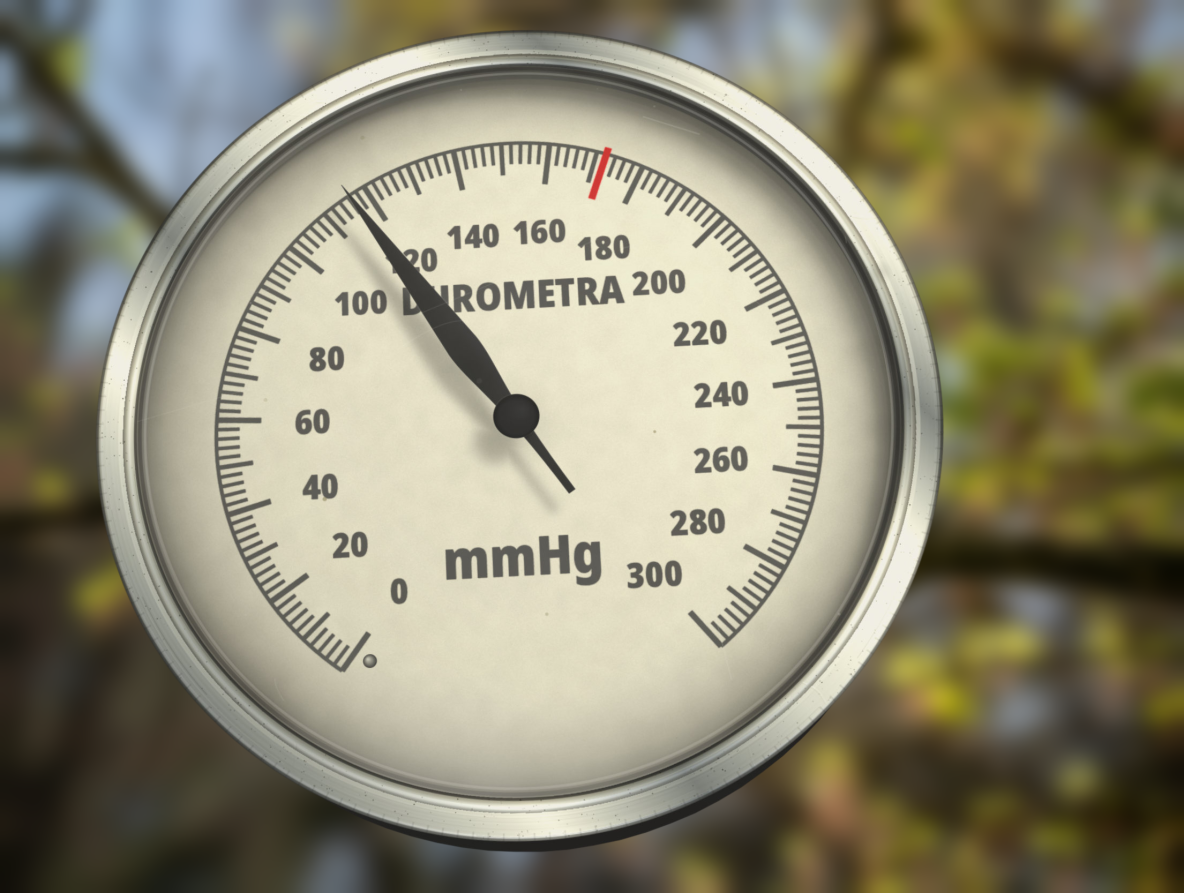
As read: **116** mmHg
